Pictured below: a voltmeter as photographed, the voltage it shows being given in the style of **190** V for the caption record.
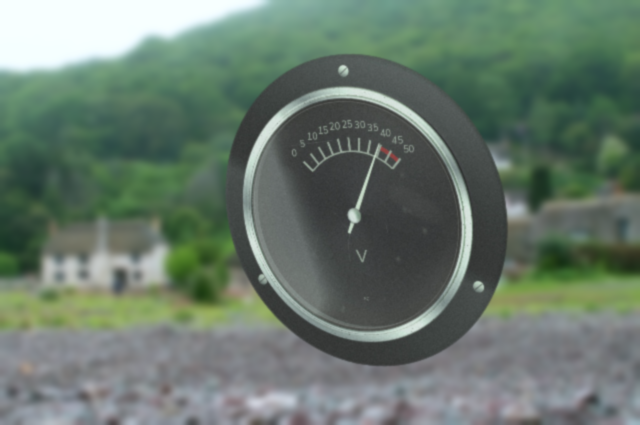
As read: **40** V
